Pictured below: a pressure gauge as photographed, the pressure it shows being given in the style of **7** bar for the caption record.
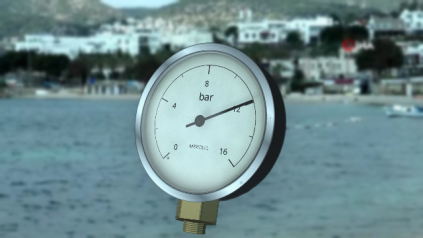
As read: **12** bar
